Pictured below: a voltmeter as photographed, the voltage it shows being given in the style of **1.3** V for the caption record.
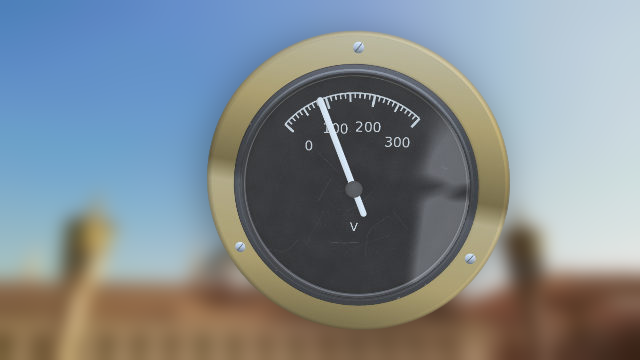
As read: **90** V
